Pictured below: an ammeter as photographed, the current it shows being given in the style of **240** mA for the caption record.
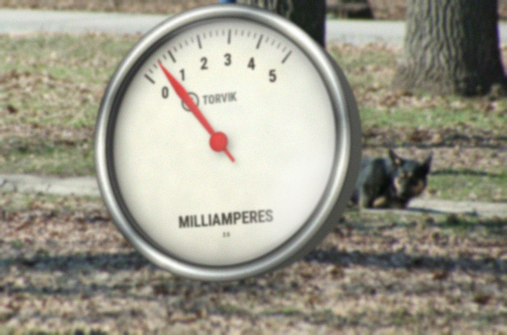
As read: **0.6** mA
